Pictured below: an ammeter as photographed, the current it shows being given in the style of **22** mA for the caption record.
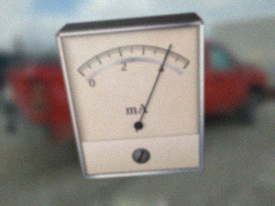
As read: **4** mA
